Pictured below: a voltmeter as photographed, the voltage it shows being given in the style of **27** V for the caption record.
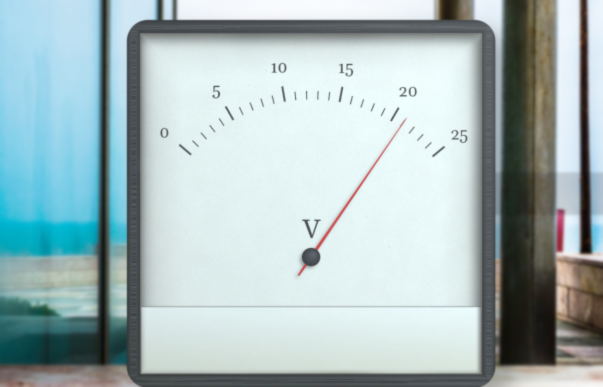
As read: **21** V
